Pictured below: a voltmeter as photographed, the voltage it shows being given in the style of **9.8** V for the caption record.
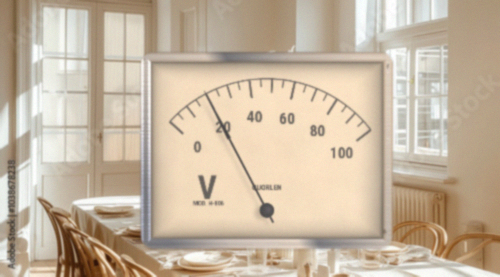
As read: **20** V
